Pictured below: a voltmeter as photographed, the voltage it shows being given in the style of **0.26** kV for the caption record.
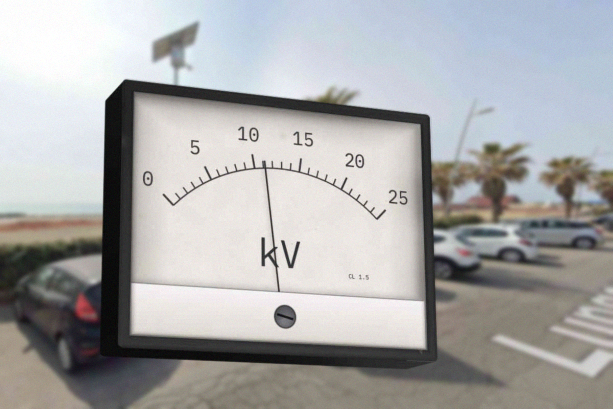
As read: **11** kV
